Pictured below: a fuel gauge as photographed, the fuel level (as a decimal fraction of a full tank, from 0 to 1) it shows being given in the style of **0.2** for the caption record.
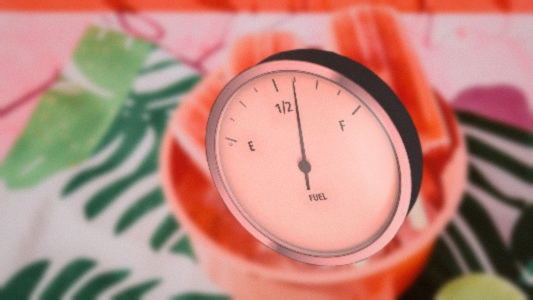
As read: **0.625**
